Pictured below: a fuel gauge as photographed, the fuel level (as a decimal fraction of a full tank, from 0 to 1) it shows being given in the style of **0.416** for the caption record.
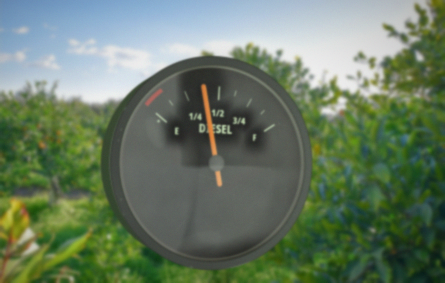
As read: **0.375**
